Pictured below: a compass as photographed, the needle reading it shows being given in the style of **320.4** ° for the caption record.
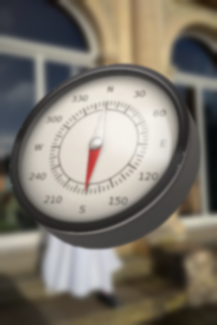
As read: **180** °
